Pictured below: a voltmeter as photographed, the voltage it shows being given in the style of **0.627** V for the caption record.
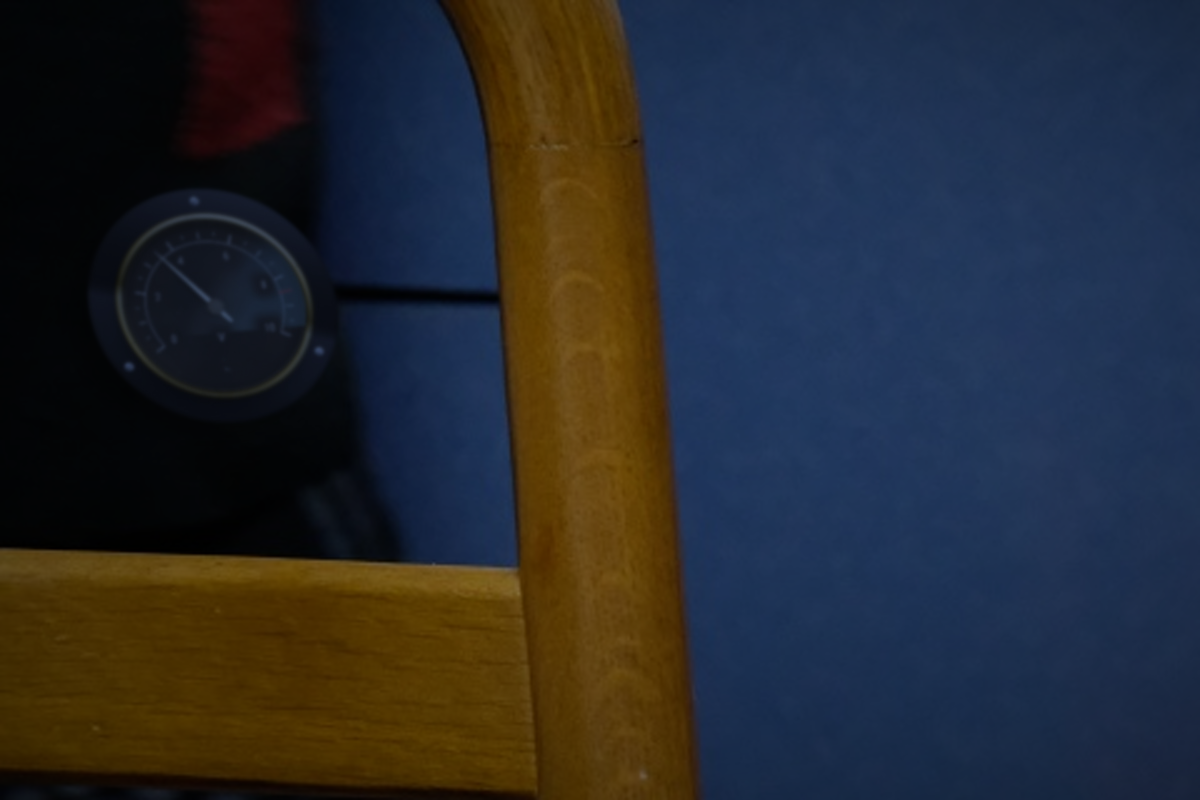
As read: **3.5** V
